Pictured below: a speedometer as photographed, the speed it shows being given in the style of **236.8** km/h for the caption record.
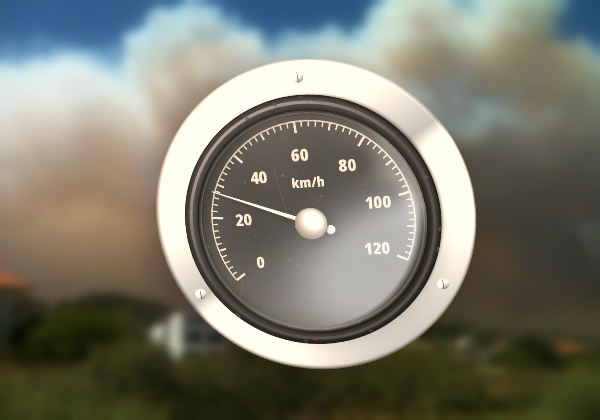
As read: **28** km/h
